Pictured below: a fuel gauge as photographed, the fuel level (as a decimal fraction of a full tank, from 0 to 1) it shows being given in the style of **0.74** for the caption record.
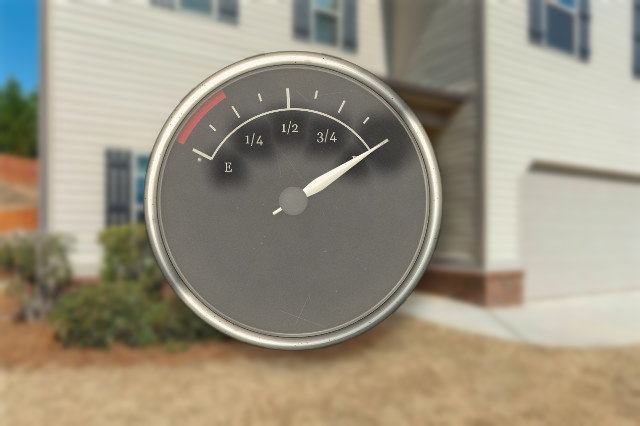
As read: **1**
